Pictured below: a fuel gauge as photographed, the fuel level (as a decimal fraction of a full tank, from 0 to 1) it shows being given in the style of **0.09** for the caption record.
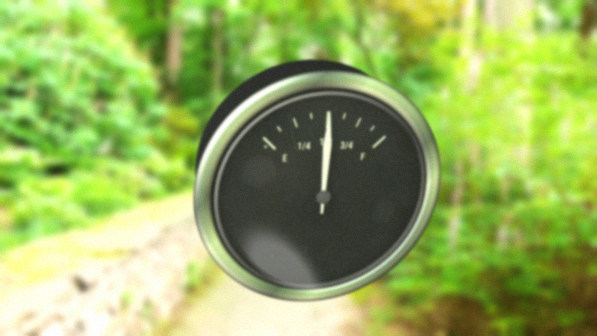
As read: **0.5**
